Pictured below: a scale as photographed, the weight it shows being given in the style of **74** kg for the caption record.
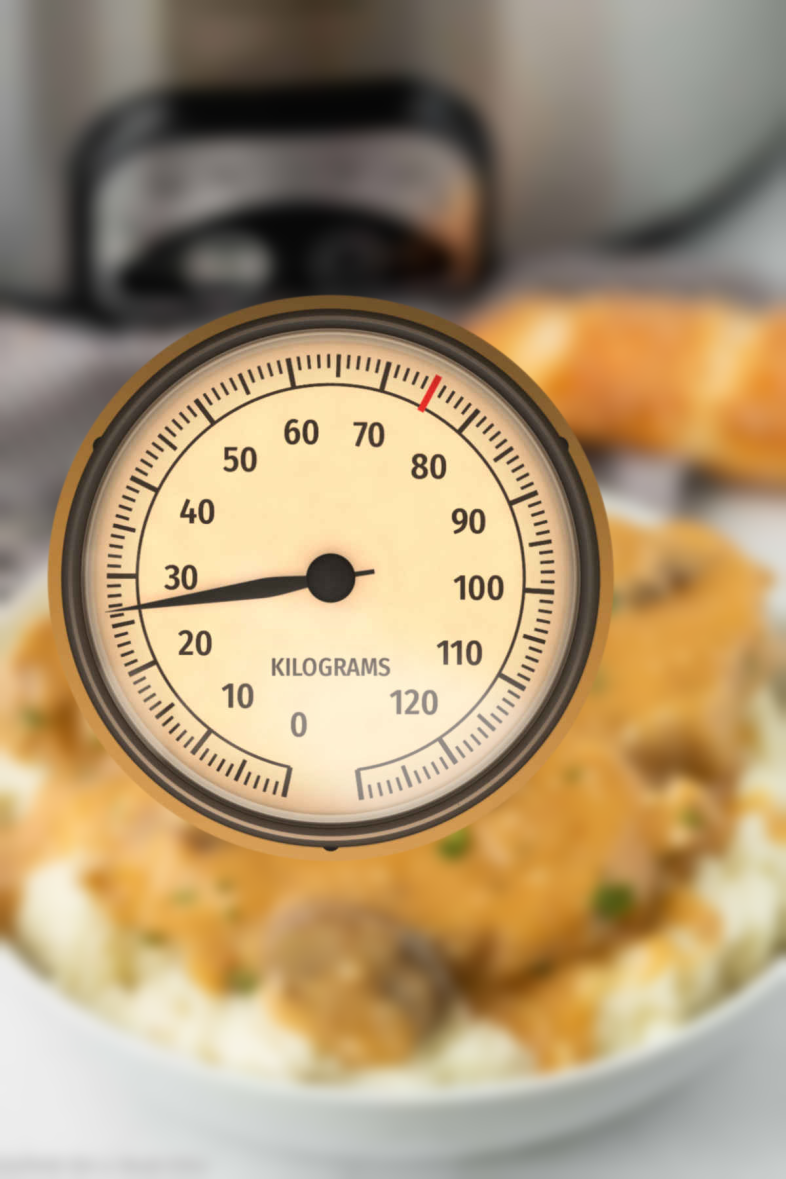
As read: **26.5** kg
